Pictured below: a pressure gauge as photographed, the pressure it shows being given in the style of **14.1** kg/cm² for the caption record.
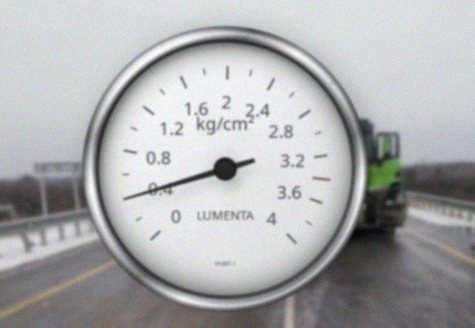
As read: **0.4** kg/cm²
